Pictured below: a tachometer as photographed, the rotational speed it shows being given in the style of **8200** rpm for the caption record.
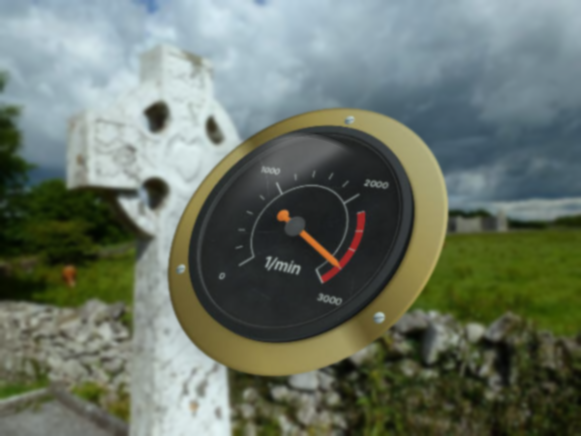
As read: **2800** rpm
